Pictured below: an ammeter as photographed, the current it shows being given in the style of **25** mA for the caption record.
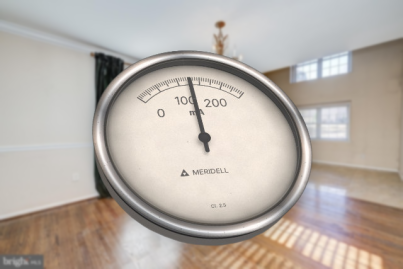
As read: **125** mA
